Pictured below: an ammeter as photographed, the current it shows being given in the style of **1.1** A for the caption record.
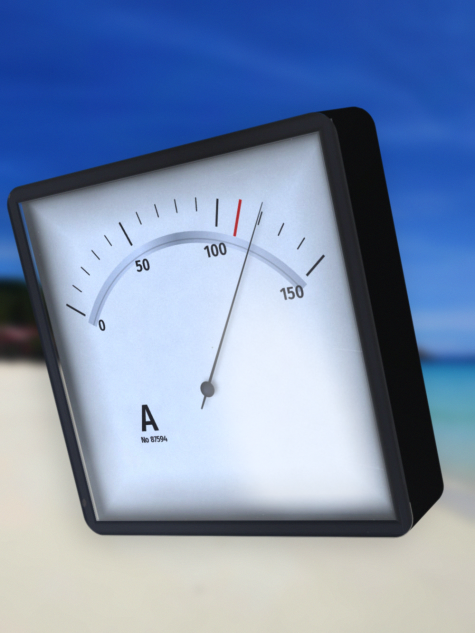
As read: **120** A
